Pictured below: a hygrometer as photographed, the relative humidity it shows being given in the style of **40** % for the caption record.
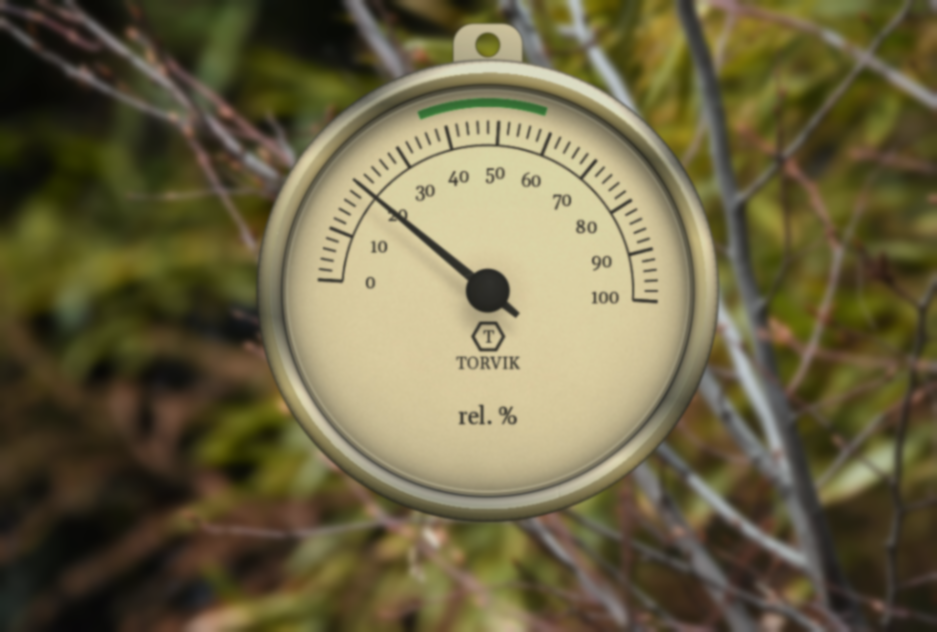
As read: **20** %
